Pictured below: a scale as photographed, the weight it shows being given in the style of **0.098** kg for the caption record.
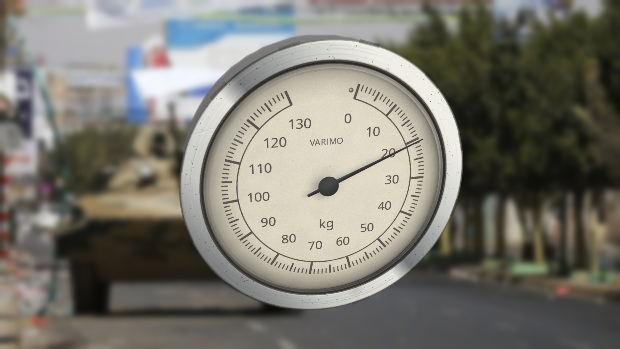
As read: **20** kg
